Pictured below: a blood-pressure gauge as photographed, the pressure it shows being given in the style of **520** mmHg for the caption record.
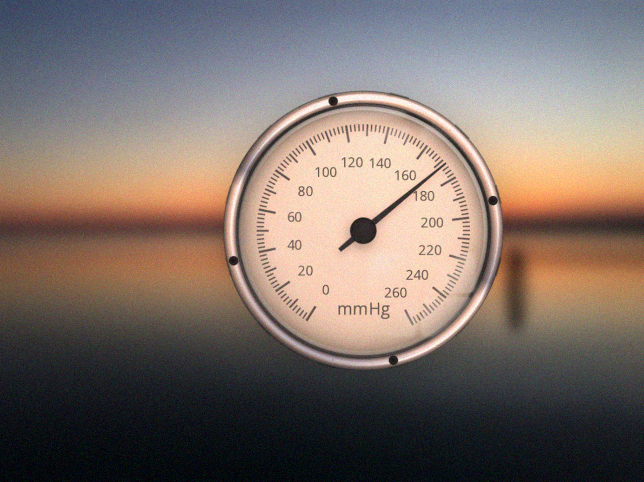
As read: **172** mmHg
